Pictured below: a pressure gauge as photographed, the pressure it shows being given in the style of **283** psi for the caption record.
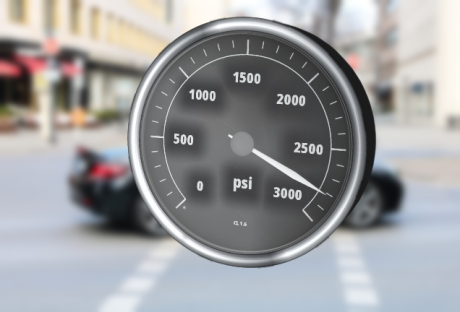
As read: **2800** psi
